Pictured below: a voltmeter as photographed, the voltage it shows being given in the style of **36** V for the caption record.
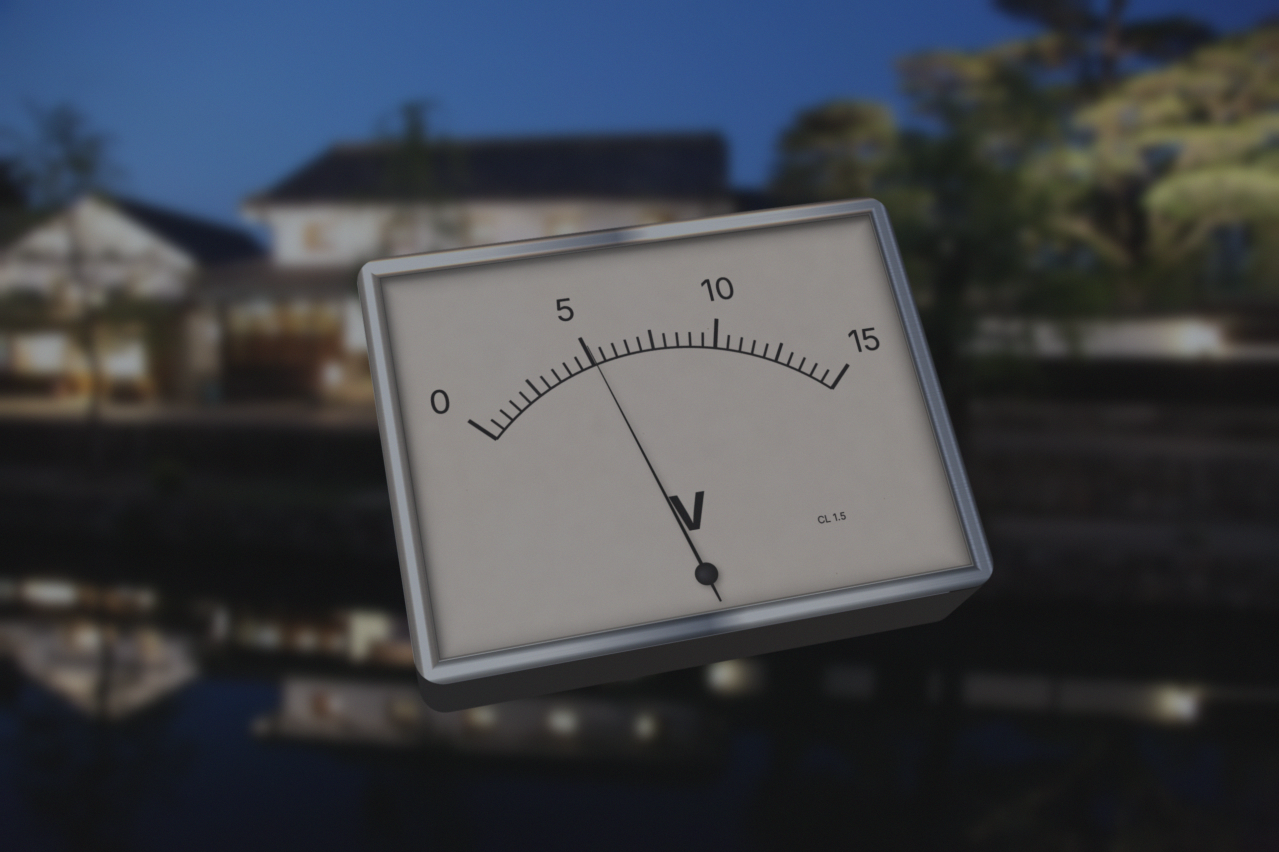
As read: **5** V
